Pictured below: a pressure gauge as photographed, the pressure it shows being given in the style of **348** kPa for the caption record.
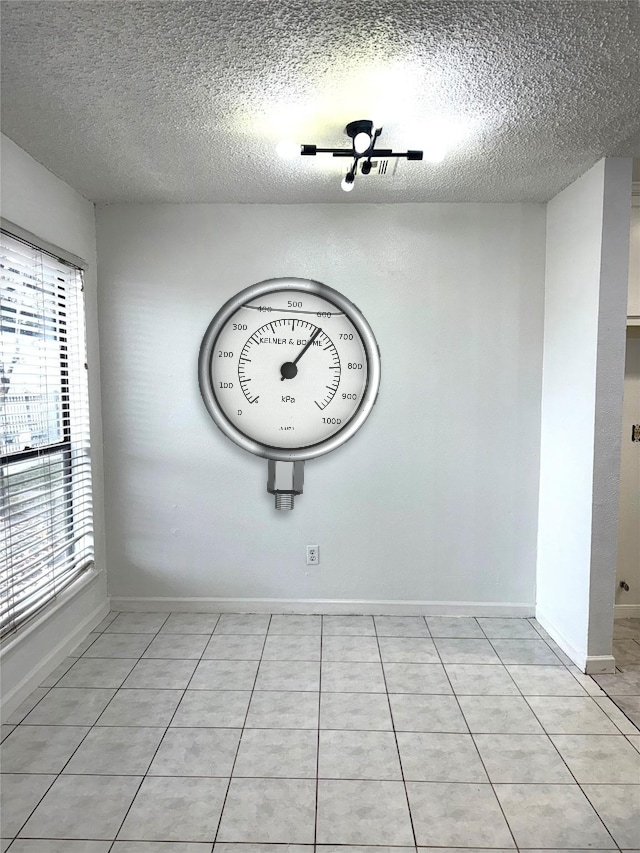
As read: **620** kPa
